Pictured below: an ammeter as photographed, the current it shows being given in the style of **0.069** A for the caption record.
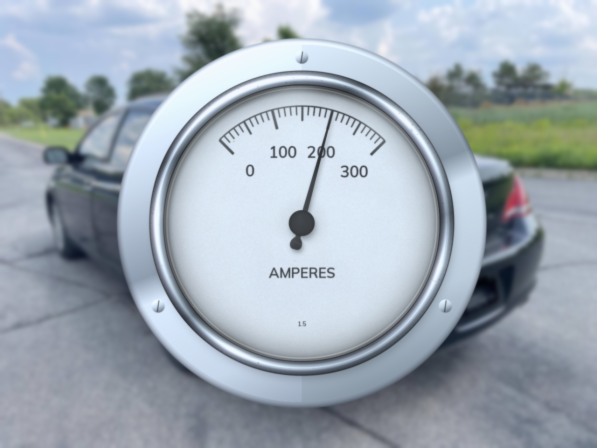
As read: **200** A
